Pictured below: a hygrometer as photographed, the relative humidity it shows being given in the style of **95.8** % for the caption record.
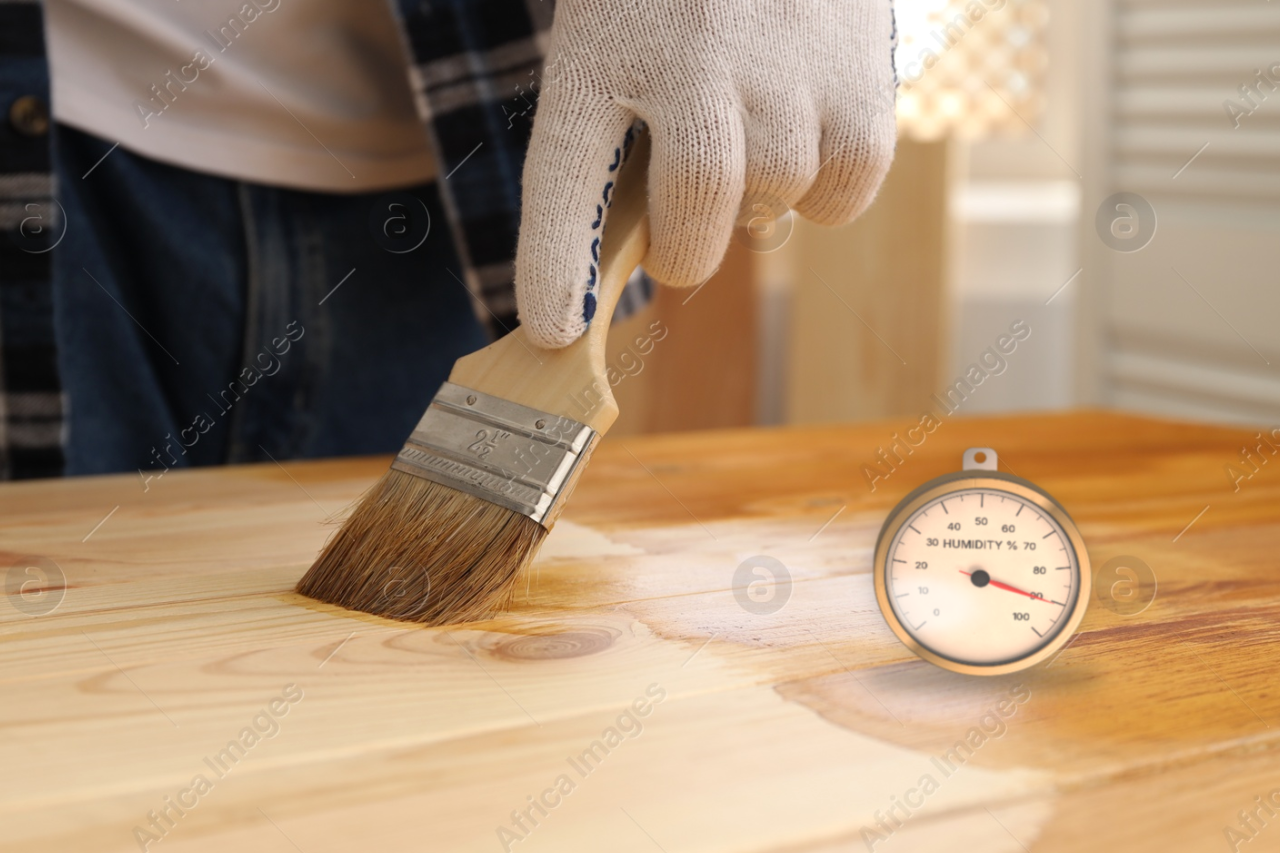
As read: **90** %
